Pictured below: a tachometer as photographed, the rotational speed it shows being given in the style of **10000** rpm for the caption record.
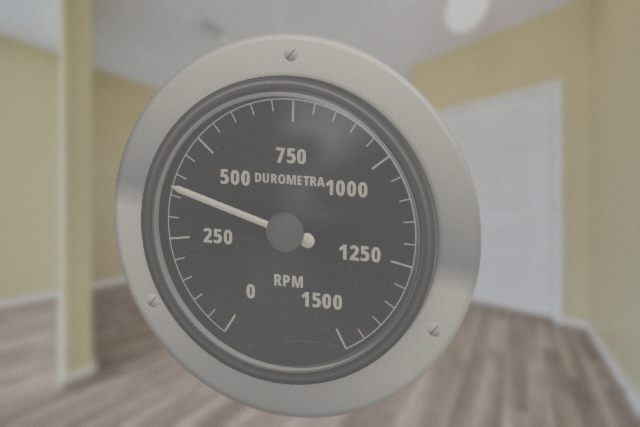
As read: **375** rpm
